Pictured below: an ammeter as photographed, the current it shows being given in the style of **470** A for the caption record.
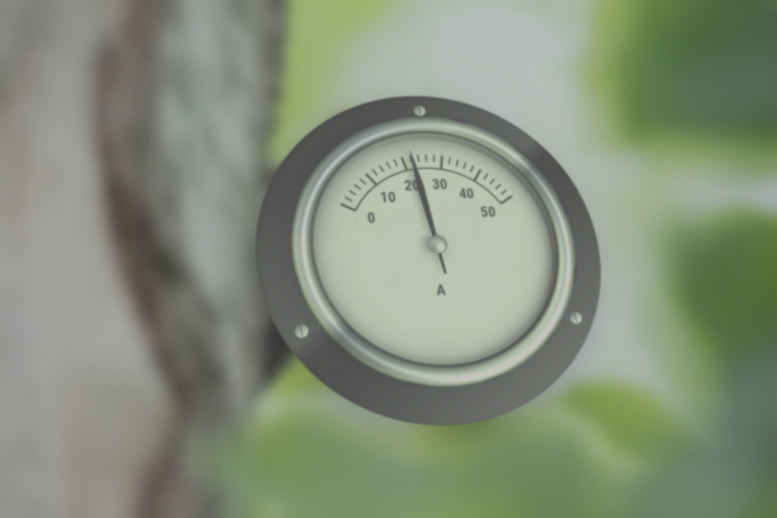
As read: **22** A
